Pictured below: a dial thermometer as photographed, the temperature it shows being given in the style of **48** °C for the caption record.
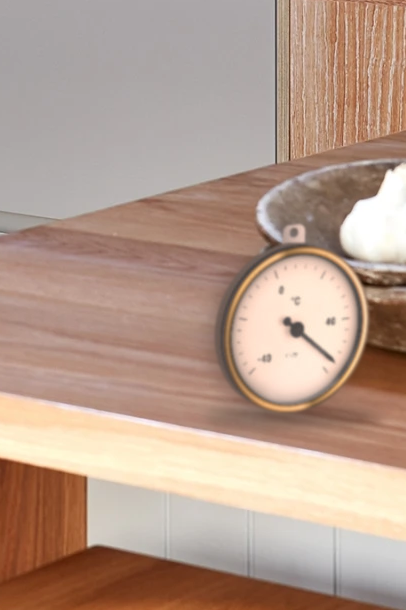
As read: **56** °C
